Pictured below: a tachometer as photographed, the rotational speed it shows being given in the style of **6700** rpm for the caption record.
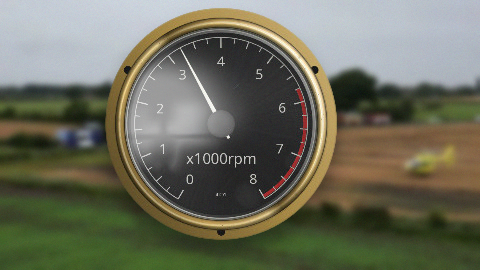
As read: **3250** rpm
